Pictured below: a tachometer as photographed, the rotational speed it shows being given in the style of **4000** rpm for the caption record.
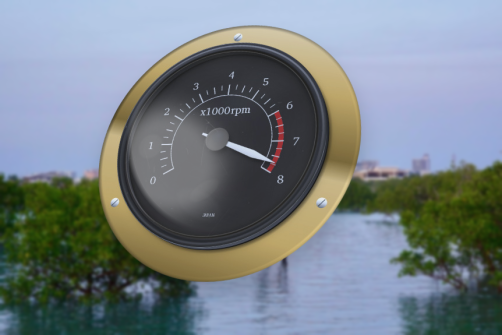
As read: **7750** rpm
